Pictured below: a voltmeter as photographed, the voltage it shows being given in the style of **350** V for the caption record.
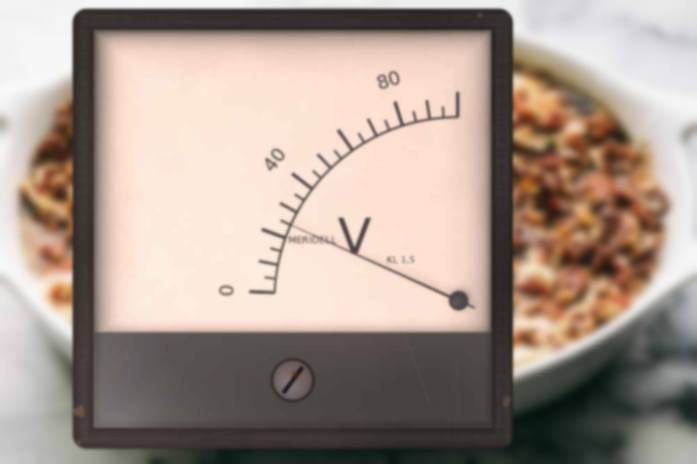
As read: **25** V
